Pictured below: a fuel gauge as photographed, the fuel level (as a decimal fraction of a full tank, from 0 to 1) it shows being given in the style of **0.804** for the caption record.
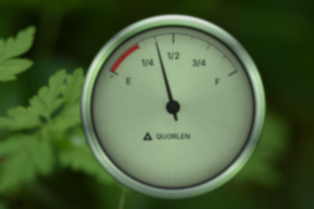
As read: **0.375**
